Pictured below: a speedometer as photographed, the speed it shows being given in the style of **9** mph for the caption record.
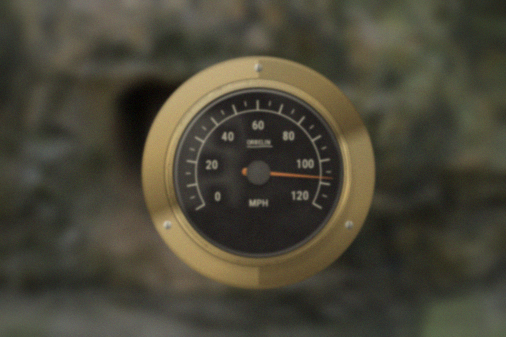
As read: **107.5** mph
